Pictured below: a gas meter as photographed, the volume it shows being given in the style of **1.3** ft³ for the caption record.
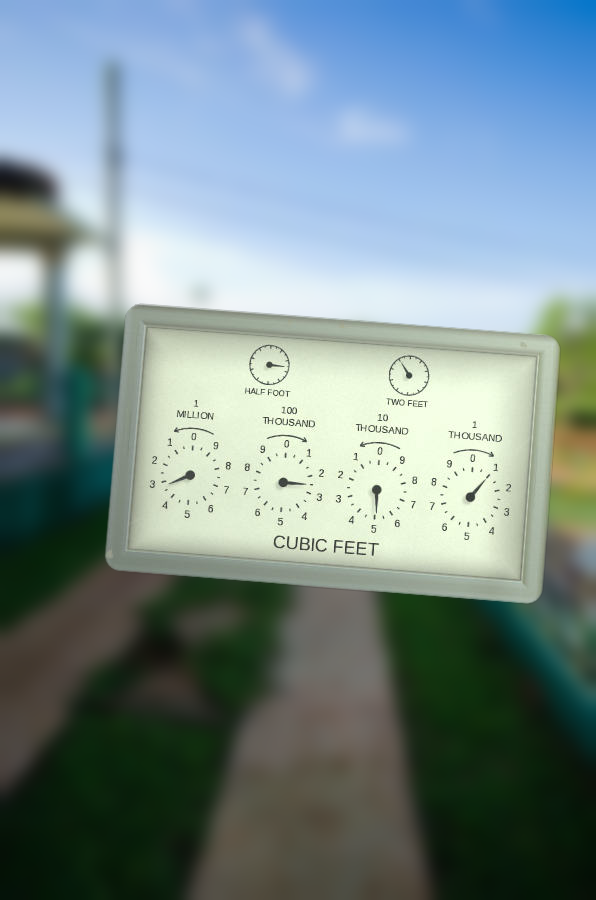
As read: **325100** ft³
